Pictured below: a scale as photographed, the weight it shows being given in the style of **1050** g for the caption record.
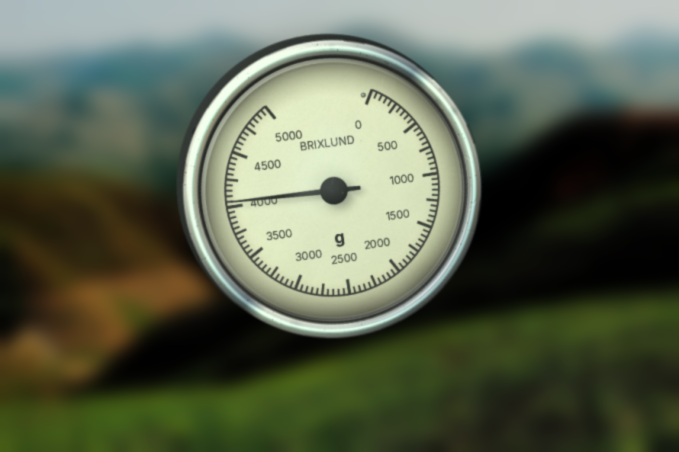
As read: **4050** g
